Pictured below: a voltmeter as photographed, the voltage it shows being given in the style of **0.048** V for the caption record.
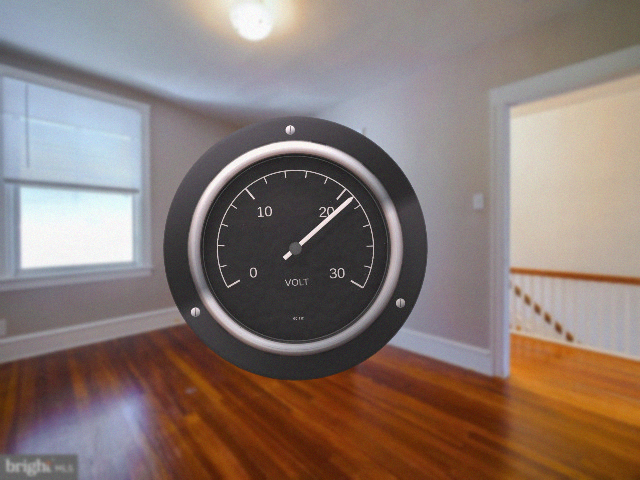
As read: **21** V
